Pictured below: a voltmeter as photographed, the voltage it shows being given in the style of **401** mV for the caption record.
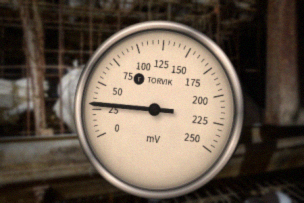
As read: **30** mV
